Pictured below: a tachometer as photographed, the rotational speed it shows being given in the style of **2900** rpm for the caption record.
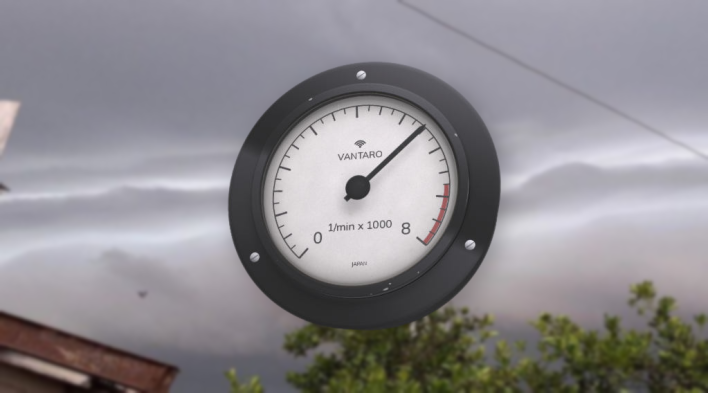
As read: **5500** rpm
